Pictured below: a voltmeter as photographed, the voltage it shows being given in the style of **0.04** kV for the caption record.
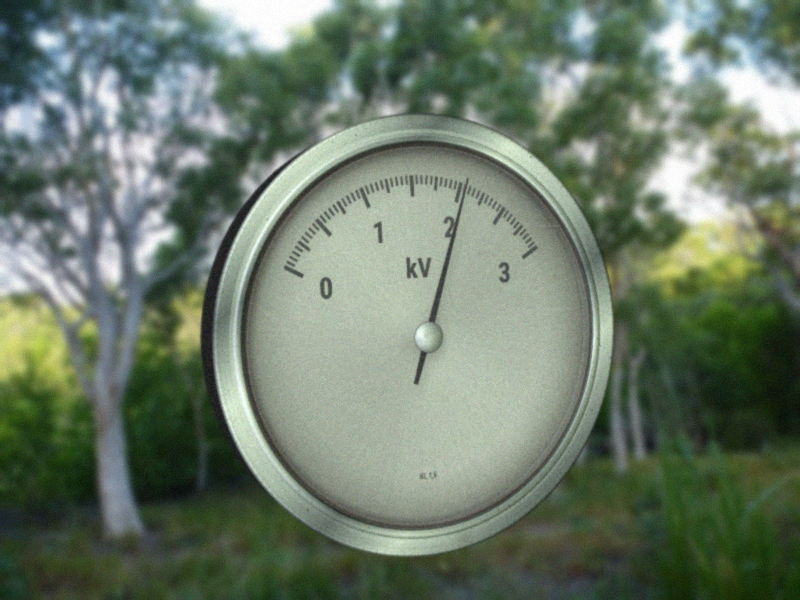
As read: **2** kV
